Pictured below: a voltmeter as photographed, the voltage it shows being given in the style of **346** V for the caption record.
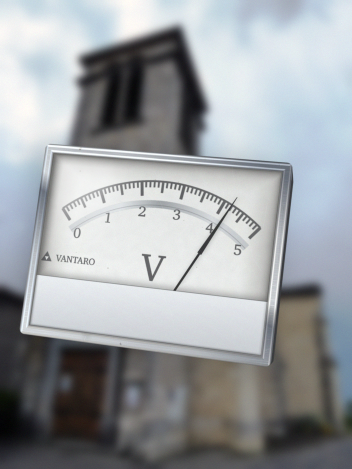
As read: **4.2** V
